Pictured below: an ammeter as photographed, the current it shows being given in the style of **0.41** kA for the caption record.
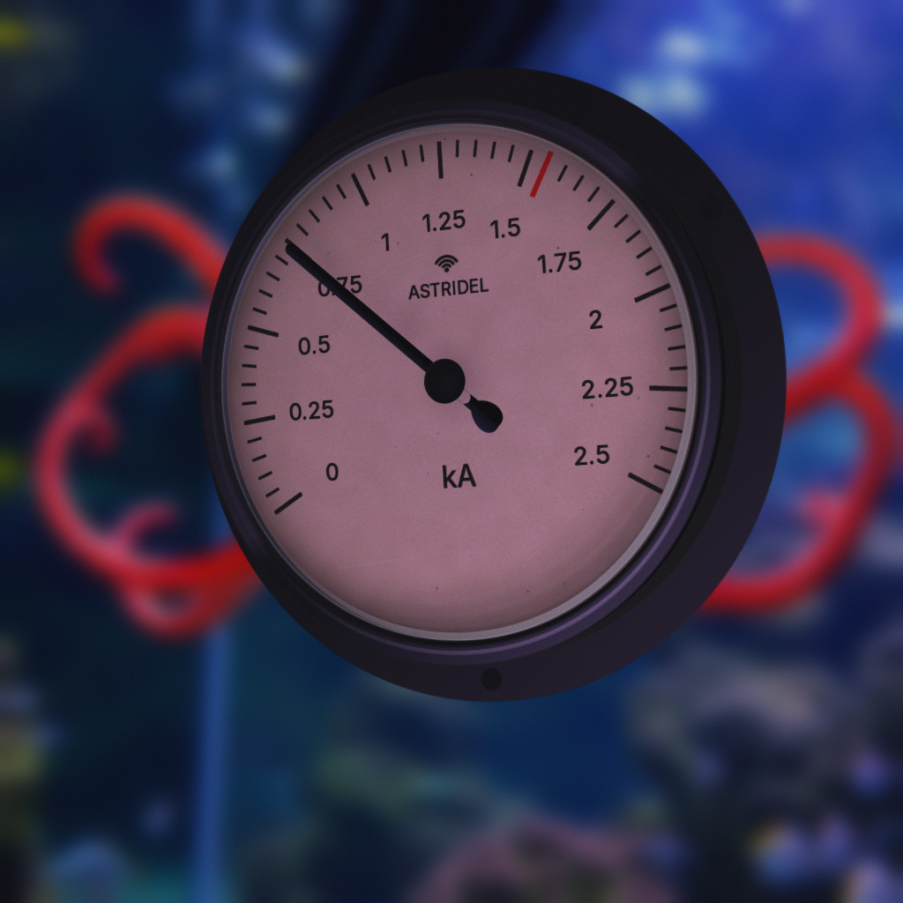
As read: **0.75** kA
